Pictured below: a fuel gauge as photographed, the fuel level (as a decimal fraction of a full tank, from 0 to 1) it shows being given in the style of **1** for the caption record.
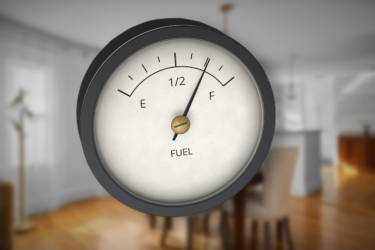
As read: **0.75**
